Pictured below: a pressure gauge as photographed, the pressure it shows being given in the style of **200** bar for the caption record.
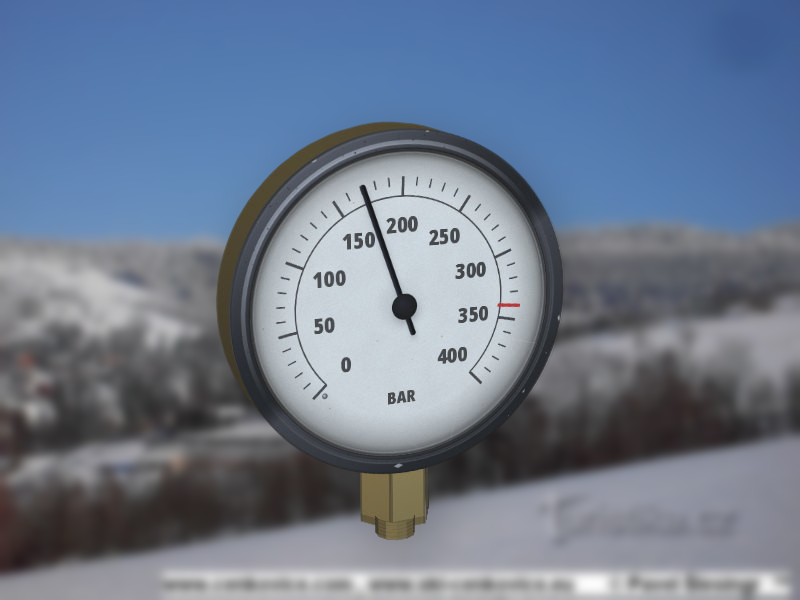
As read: **170** bar
